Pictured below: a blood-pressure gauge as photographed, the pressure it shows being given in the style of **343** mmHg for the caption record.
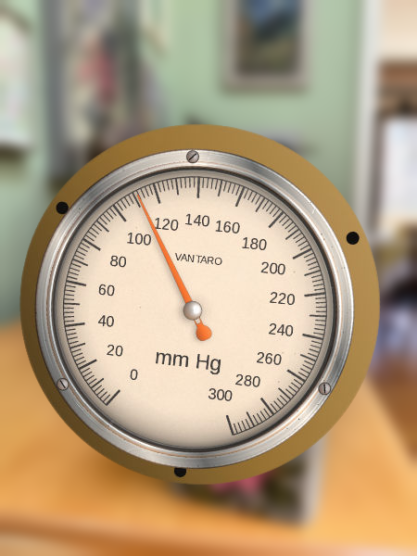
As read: **112** mmHg
